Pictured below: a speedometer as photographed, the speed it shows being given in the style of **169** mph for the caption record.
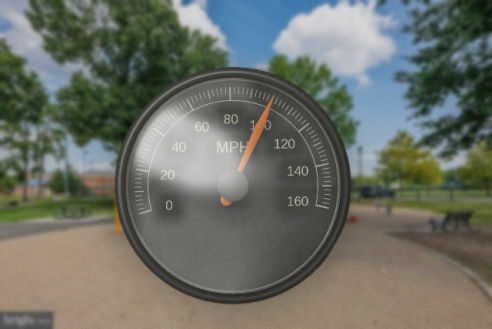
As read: **100** mph
